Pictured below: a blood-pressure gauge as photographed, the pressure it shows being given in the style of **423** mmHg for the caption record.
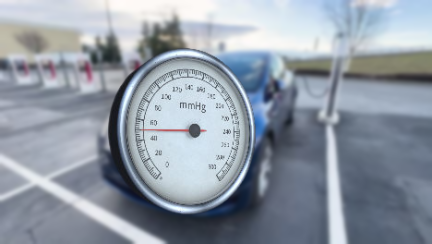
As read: **50** mmHg
